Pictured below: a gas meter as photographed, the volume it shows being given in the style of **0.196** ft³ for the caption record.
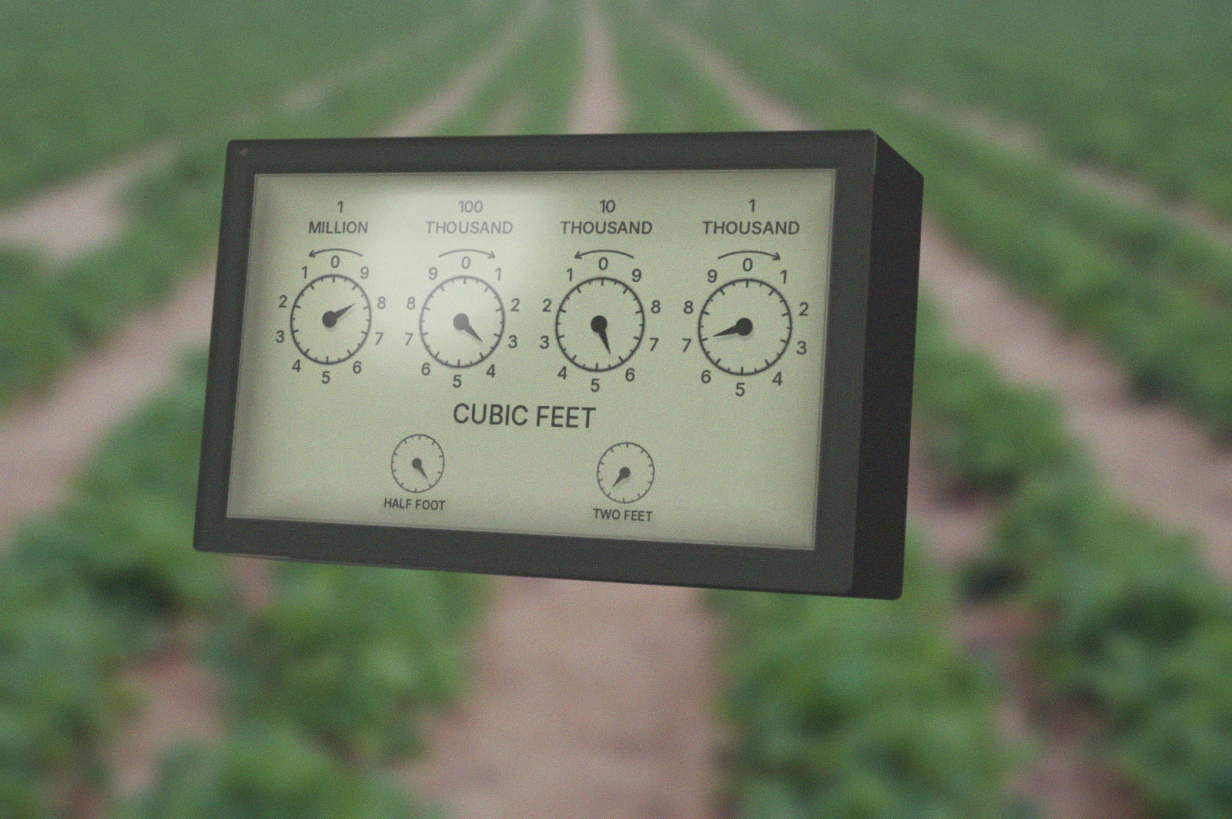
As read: **835700** ft³
